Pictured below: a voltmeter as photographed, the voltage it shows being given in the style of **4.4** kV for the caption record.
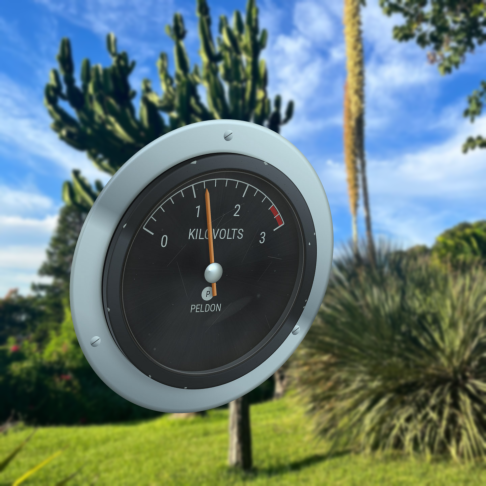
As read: **1.2** kV
